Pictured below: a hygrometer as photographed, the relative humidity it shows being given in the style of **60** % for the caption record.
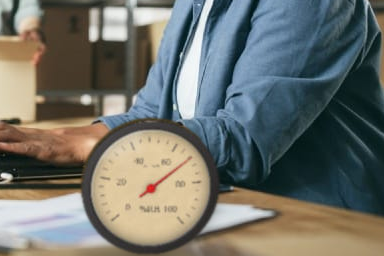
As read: **68** %
